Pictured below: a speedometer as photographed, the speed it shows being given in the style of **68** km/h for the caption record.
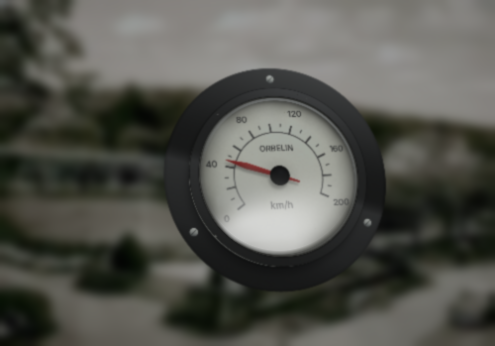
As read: **45** km/h
